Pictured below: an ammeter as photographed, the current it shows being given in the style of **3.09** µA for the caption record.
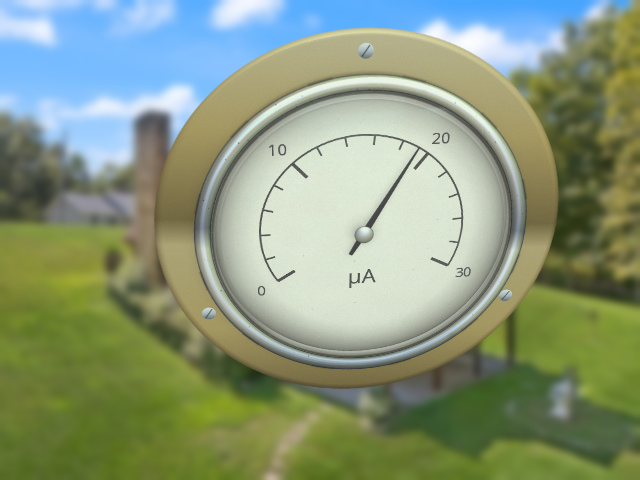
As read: **19** µA
